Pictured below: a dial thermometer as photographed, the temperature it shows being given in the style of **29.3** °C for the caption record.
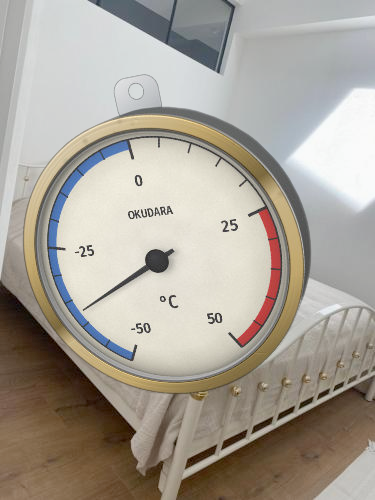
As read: **-37.5** °C
